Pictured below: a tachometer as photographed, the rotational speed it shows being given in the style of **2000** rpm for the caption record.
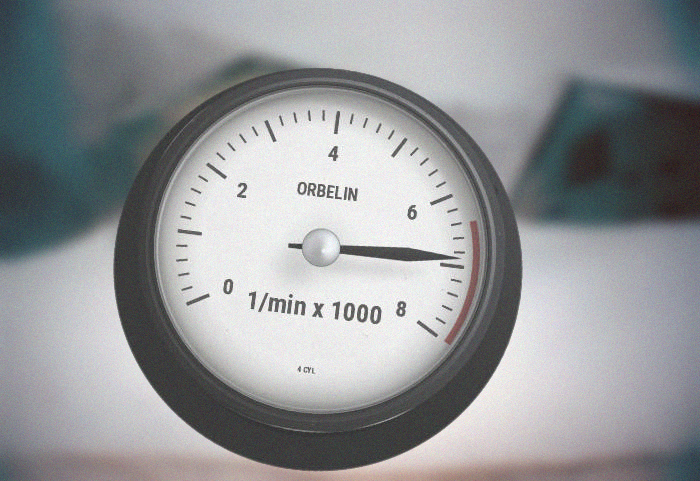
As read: **6900** rpm
